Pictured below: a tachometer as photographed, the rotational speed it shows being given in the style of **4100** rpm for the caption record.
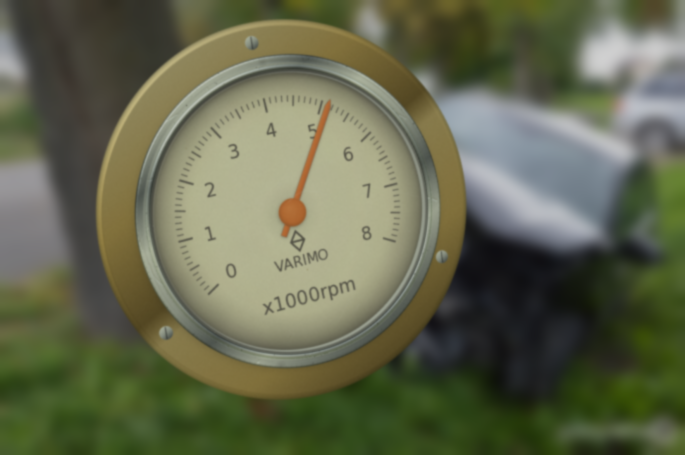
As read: **5100** rpm
